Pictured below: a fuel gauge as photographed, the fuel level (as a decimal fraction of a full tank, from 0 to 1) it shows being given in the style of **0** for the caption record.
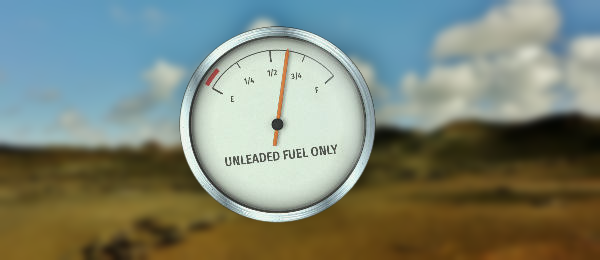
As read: **0.625**
